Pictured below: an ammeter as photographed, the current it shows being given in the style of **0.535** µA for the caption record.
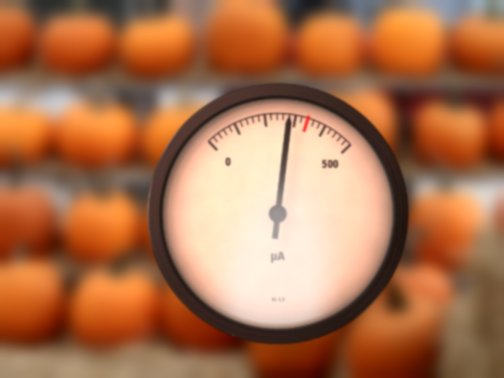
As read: **280** µA
